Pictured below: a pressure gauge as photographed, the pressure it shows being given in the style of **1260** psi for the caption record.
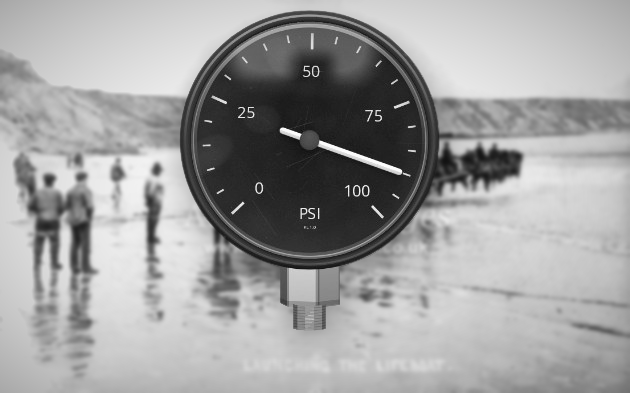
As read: **90** psi
